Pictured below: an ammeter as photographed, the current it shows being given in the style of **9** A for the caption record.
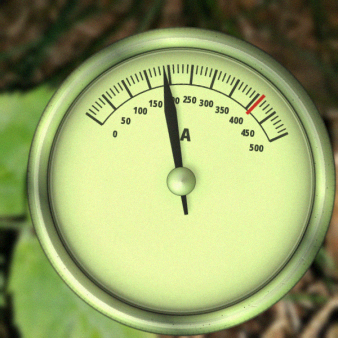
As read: **190** A
